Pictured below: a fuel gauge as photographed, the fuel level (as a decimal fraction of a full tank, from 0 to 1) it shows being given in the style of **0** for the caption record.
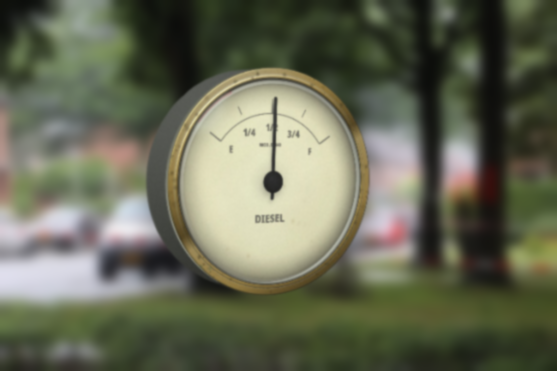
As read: **0.5**
